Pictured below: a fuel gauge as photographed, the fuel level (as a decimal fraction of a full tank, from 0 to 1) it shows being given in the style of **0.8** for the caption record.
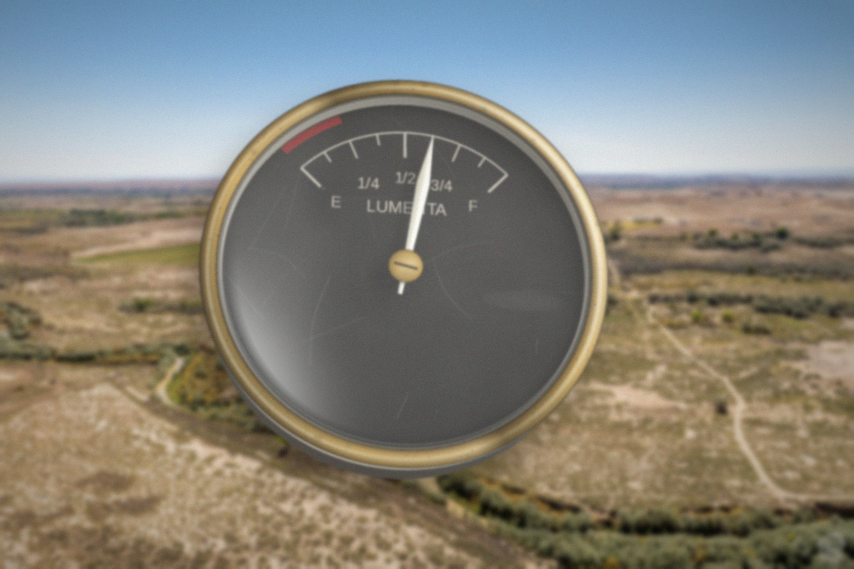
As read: **0.625**
